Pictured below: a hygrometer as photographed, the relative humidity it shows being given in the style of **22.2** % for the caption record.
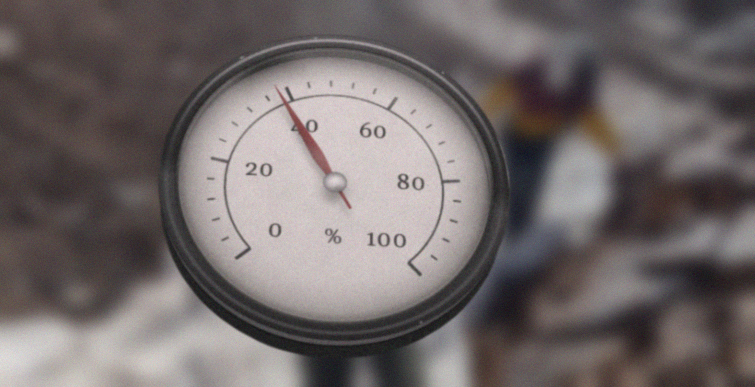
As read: **38** %
